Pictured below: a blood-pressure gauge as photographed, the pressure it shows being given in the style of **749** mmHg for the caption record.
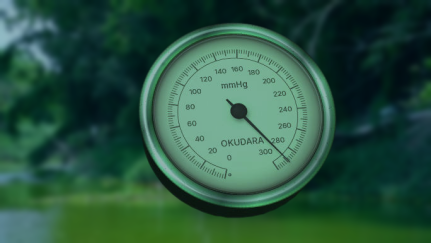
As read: **290** mmHg
